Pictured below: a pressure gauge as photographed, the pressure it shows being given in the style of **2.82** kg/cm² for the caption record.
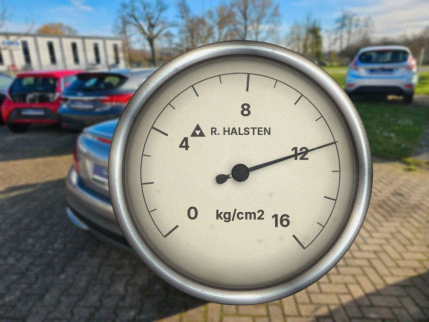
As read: **12** kg/cm²
